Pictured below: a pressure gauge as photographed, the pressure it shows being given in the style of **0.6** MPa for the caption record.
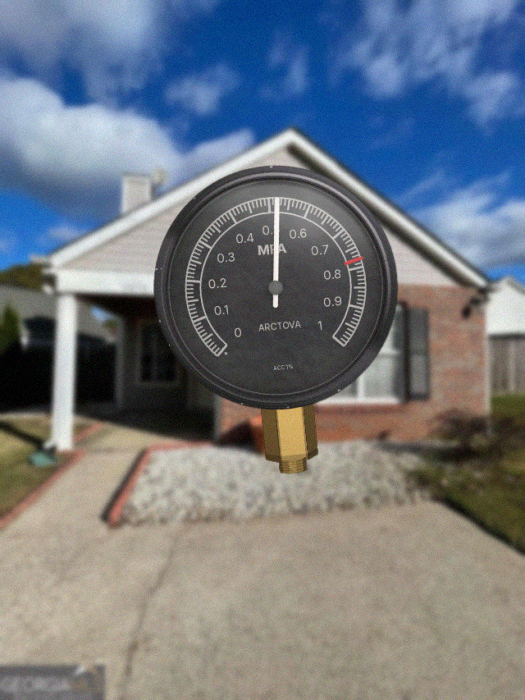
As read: **0.52** MPa
